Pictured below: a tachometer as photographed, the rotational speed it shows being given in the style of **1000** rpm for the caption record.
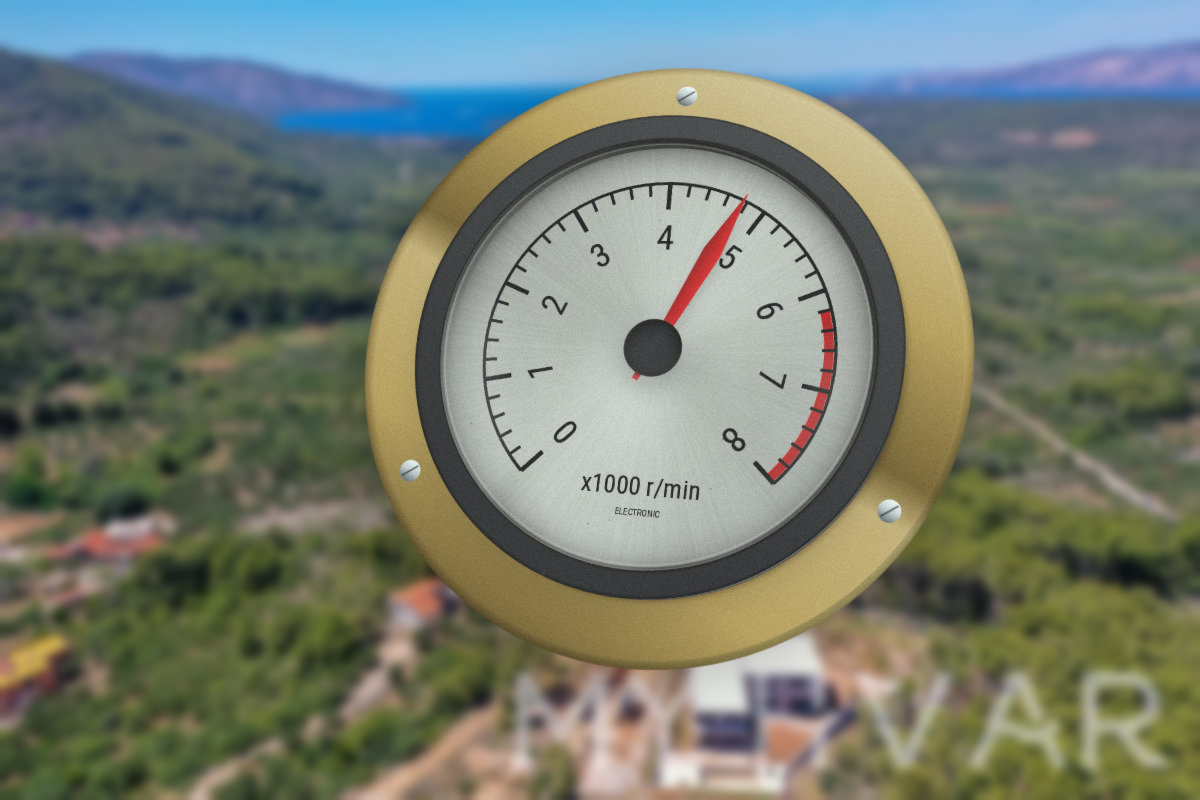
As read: **4800** rpm
